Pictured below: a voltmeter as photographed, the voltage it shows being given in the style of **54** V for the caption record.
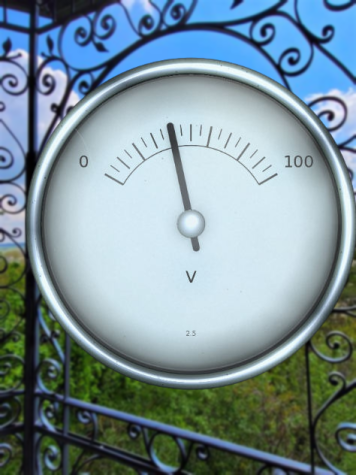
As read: **40** V
